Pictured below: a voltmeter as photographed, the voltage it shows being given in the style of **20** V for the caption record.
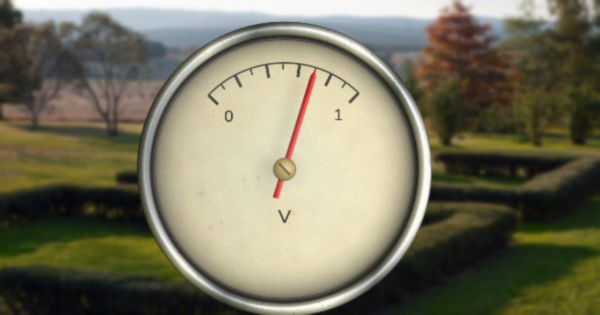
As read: **0.7** V
